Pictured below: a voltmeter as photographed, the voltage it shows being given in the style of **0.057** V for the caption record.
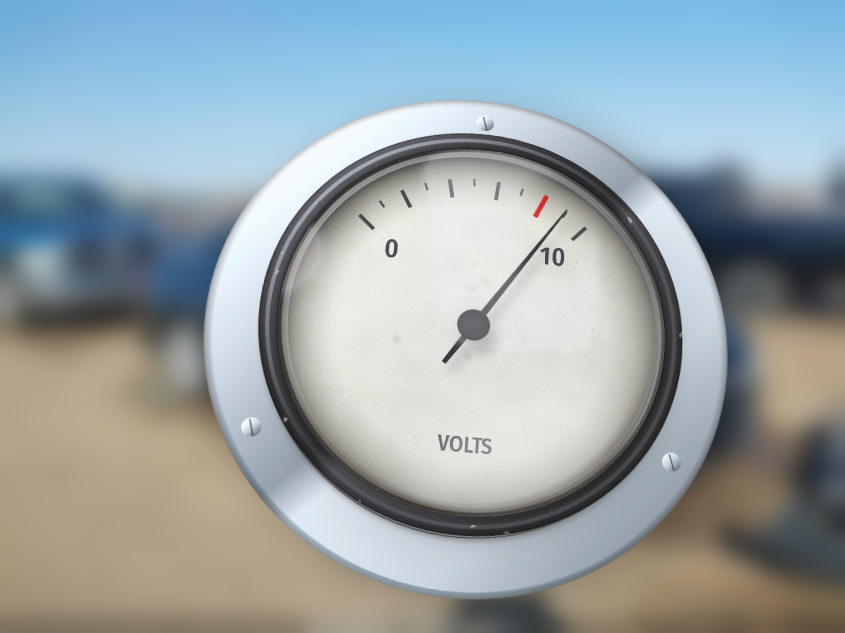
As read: **9** V
